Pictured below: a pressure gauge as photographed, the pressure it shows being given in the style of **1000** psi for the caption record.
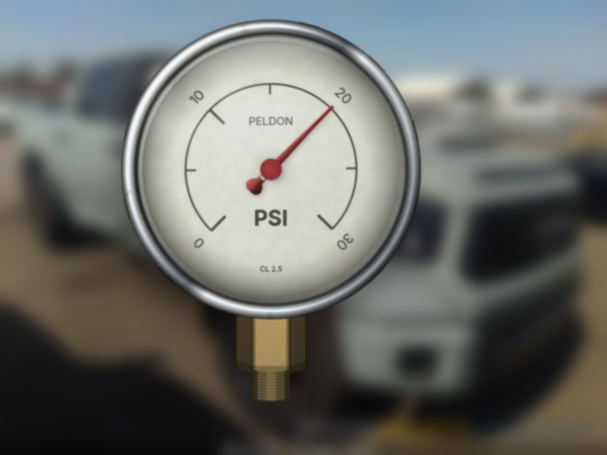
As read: **20** psi
